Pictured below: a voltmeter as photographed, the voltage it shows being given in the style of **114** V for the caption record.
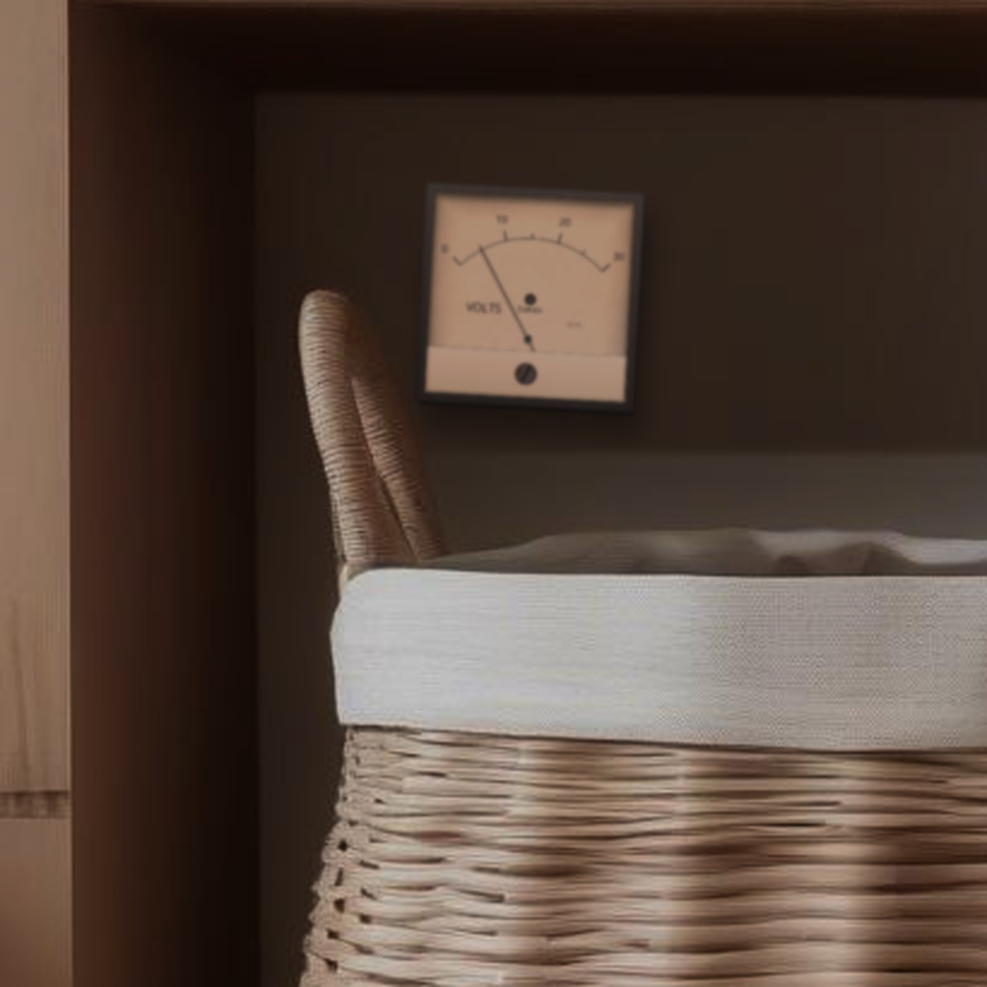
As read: **5** V
